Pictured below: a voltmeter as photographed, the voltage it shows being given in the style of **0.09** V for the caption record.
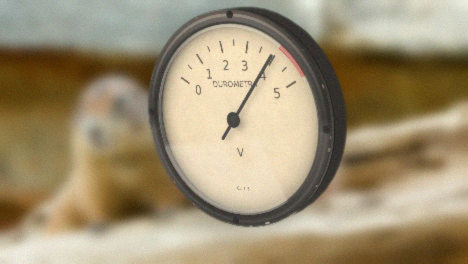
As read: **4** V
